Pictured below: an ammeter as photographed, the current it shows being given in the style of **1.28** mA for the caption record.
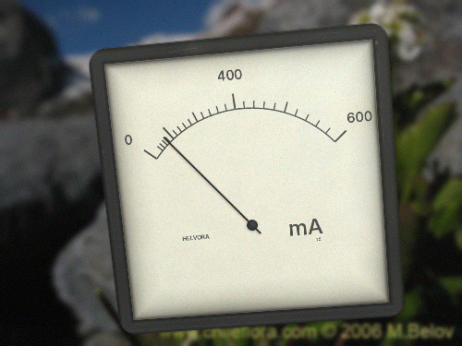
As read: **180** mA
